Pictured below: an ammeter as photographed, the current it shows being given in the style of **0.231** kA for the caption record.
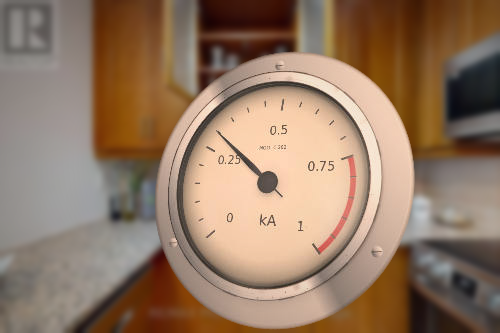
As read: **0.3** kA
